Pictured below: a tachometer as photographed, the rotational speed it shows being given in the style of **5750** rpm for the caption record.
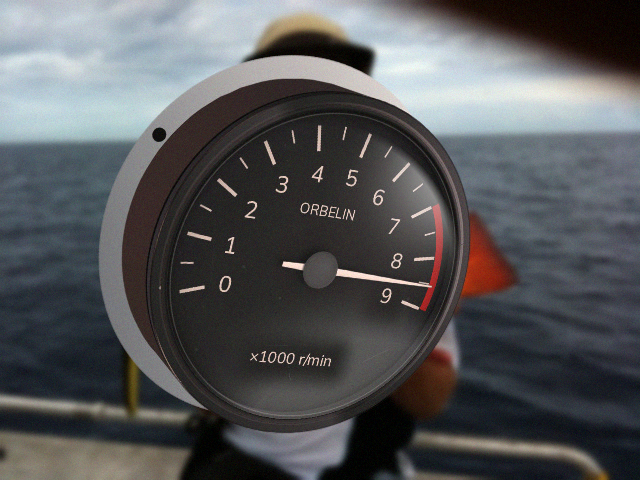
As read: **8500** rpm
